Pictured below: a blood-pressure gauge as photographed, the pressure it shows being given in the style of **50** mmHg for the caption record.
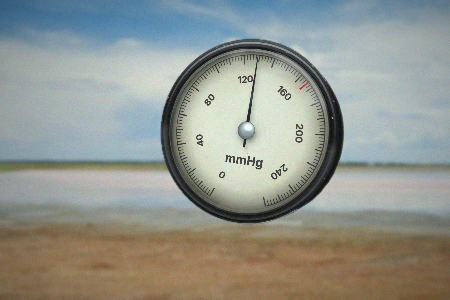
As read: **130** mmHg
